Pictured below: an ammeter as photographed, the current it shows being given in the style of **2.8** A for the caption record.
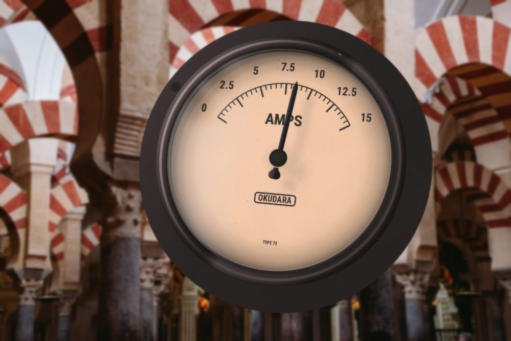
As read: **8.5** A
